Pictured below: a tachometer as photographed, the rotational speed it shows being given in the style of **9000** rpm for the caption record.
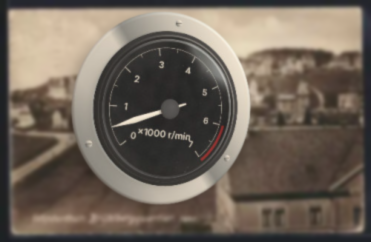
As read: **500** rpm
